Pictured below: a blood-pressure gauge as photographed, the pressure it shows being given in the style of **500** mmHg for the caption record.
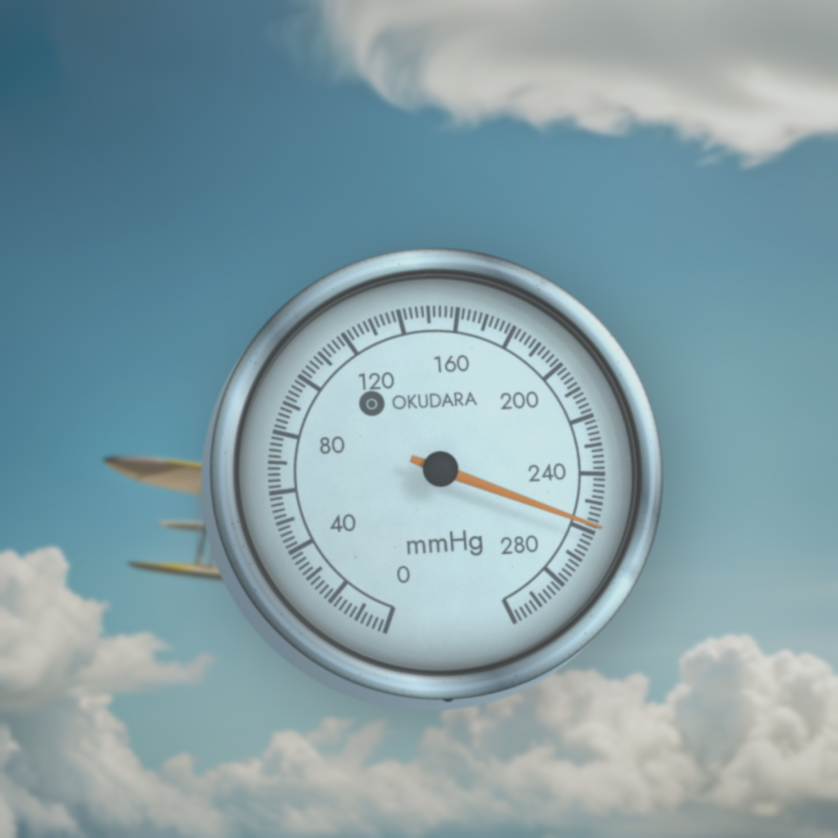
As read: **258** mmHg
